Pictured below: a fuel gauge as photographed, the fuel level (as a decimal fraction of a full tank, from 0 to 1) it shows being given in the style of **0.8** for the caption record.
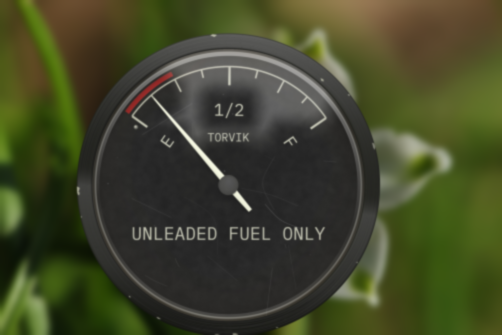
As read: **0.125**
